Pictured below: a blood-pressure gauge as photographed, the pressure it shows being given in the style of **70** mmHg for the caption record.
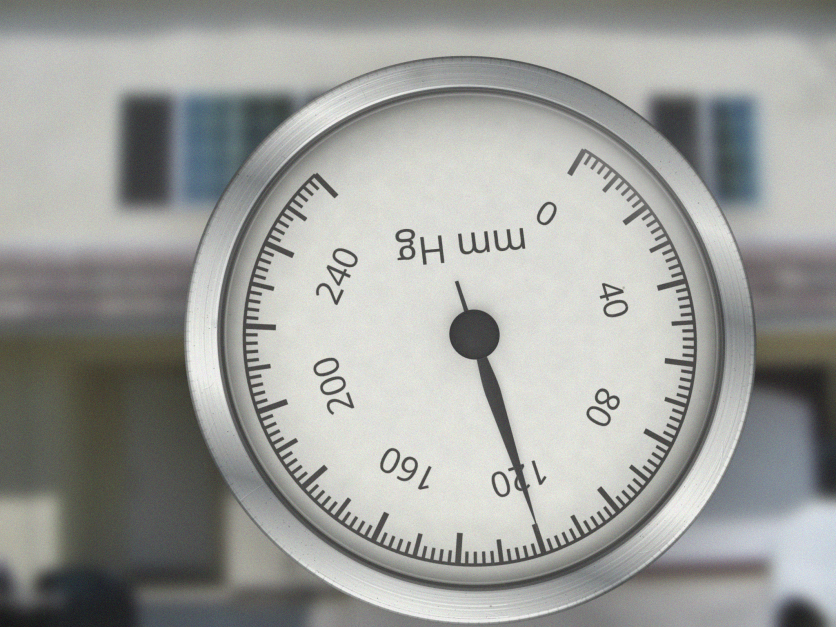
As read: **120** mmHg
